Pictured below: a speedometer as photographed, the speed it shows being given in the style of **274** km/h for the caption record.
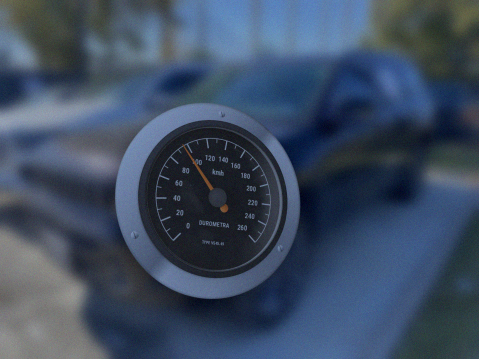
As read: **95** km/h
